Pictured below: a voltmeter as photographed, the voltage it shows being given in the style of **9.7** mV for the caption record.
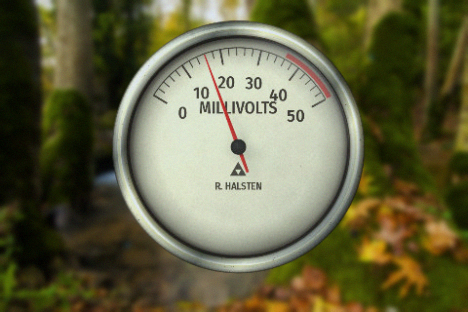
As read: **16** mV
